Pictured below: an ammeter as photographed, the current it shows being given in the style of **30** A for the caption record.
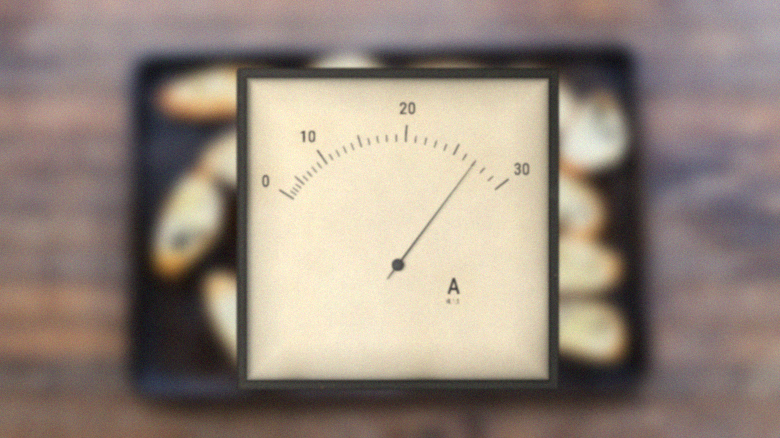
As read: **27** A
